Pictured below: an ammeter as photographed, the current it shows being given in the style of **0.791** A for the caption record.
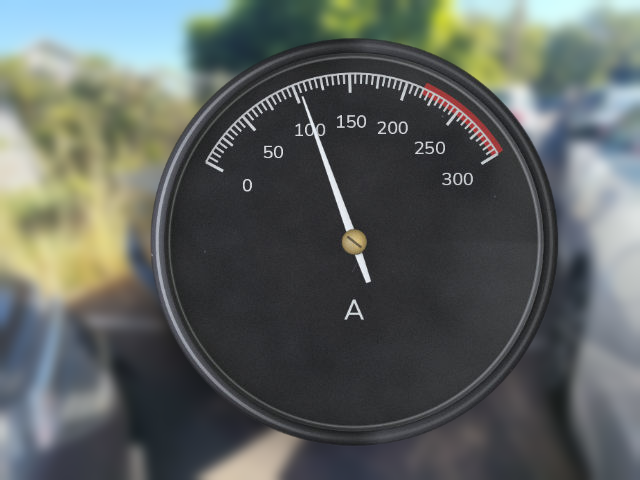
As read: **105** A
